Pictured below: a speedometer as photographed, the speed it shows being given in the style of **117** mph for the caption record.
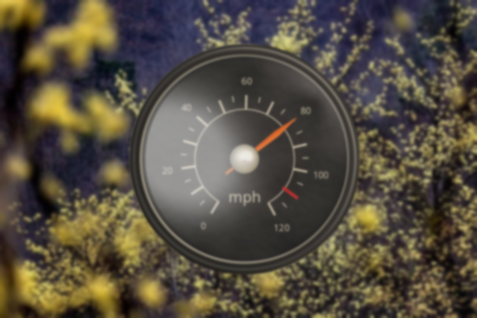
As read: **80** mph
